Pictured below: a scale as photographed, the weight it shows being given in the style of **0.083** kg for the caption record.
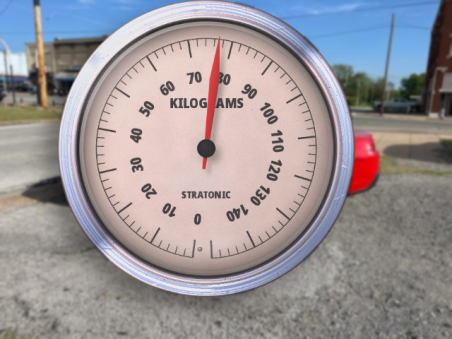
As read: **77** kg
